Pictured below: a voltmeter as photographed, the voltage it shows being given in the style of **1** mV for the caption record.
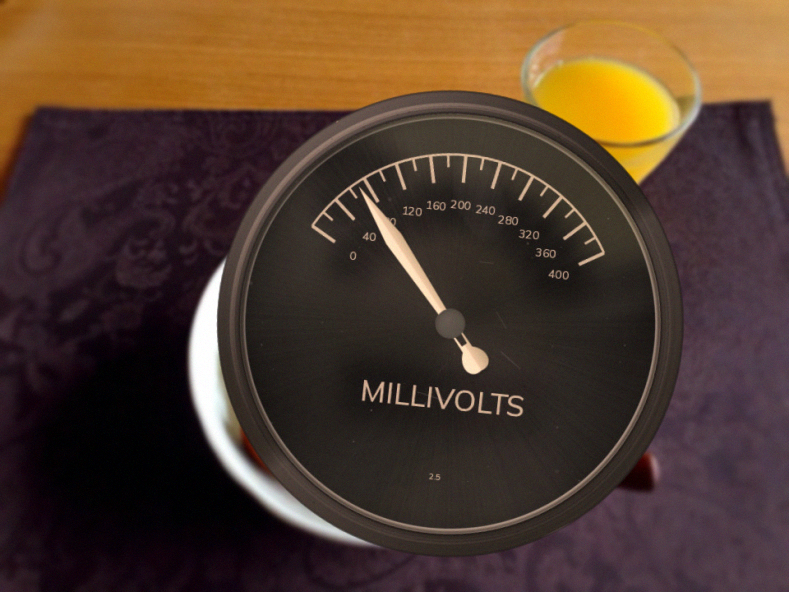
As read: **70** mV
